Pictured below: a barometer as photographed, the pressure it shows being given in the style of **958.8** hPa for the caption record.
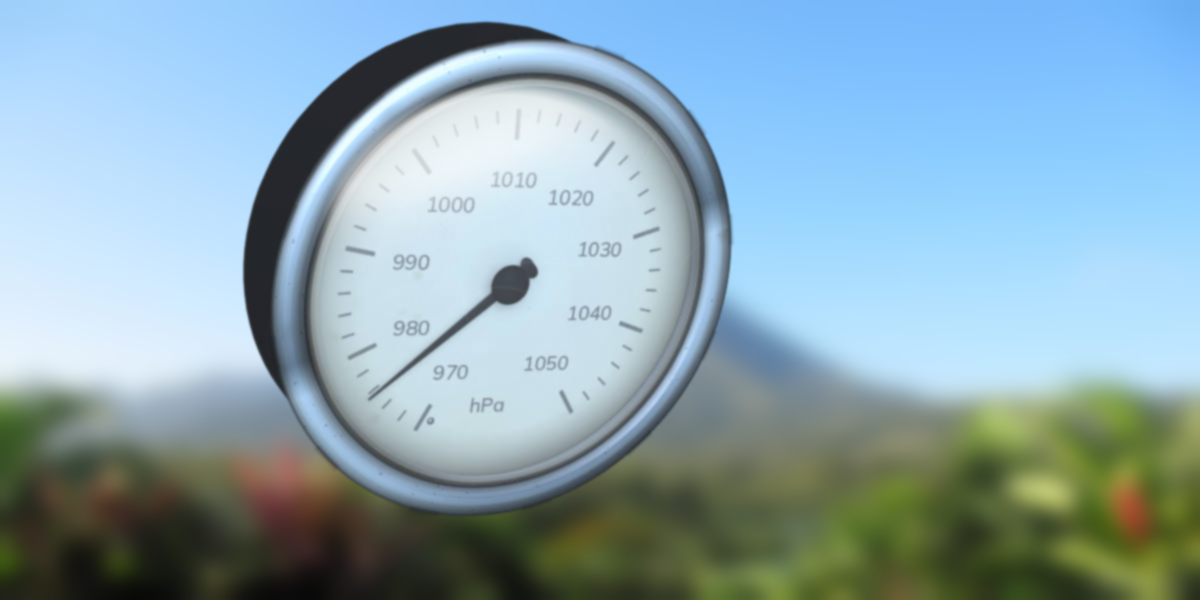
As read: **976** hPa
